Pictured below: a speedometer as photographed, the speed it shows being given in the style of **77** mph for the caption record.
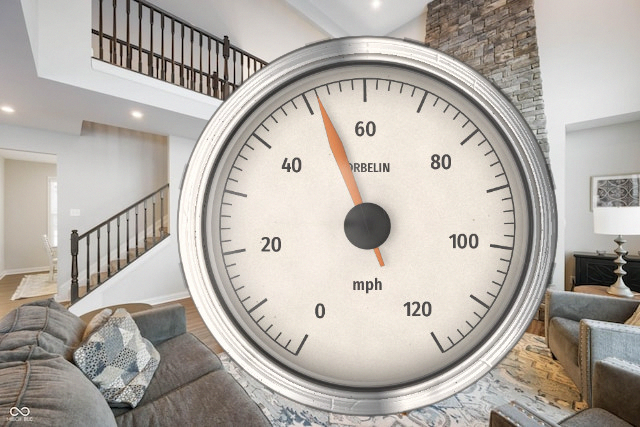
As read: **52** mph
